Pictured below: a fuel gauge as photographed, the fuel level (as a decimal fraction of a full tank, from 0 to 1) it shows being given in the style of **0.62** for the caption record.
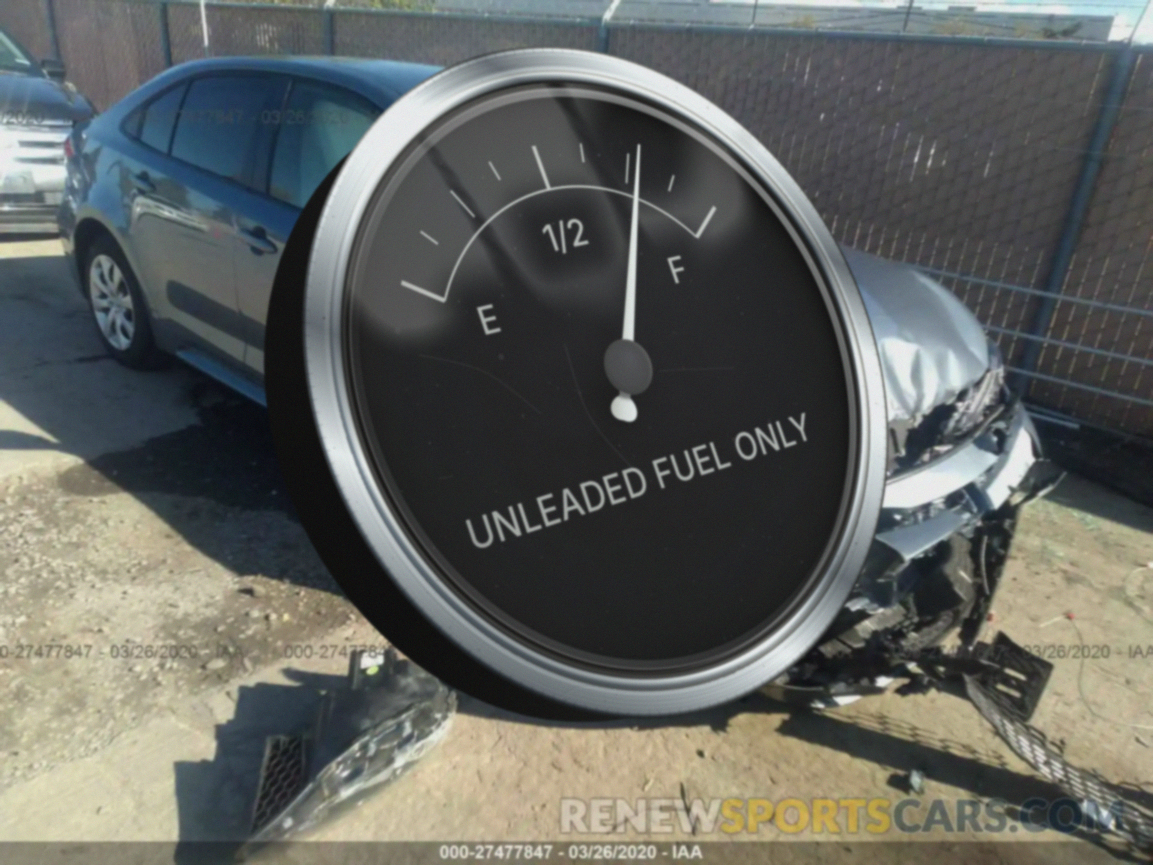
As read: **0.75**
